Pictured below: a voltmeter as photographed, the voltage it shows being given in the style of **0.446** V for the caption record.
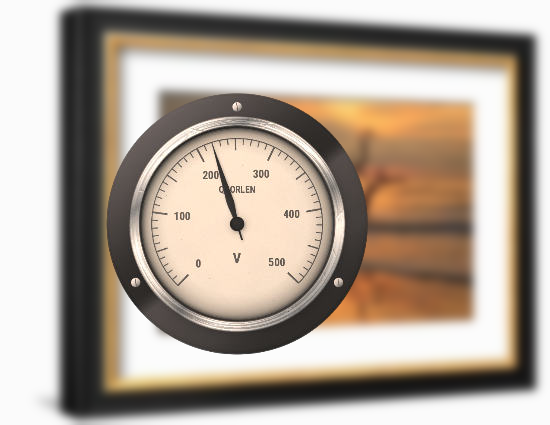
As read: **220** V
